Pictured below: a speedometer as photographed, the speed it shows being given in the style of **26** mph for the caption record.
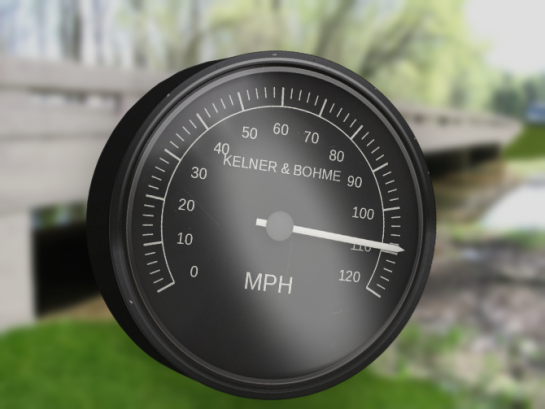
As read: **109** mph
